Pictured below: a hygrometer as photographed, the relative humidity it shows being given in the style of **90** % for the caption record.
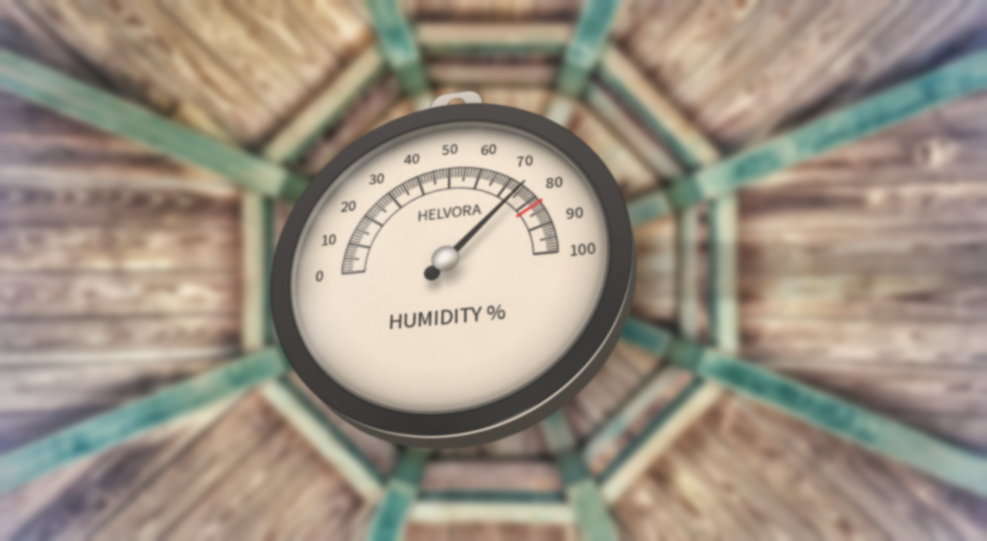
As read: **75** %
